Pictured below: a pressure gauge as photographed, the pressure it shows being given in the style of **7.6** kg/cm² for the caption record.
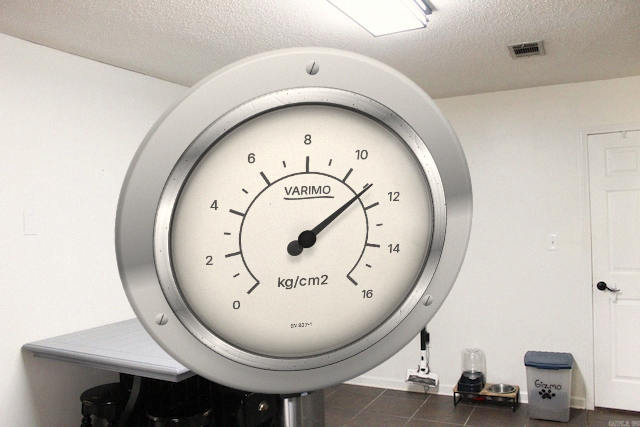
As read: **11** kg/cm²
